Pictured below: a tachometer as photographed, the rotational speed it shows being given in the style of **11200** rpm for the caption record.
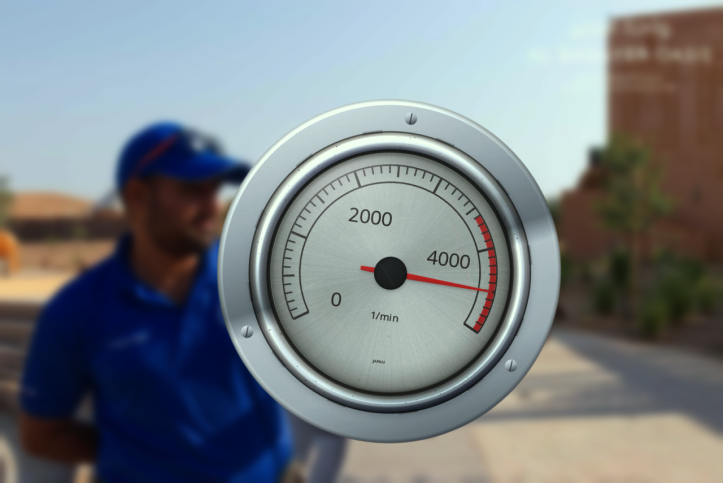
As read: **4500** rpm
